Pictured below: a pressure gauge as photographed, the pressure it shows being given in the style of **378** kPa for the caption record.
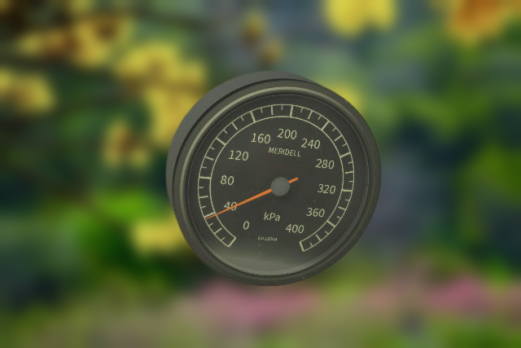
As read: **40** kPa
